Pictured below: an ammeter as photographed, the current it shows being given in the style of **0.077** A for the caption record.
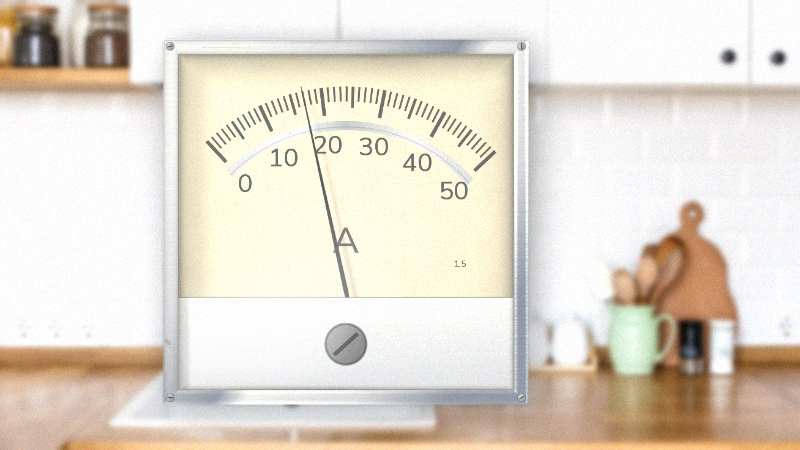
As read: **17** A
